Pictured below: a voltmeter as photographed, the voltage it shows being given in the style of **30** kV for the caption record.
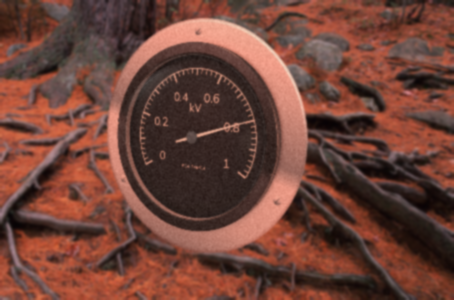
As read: **0.8** kV
